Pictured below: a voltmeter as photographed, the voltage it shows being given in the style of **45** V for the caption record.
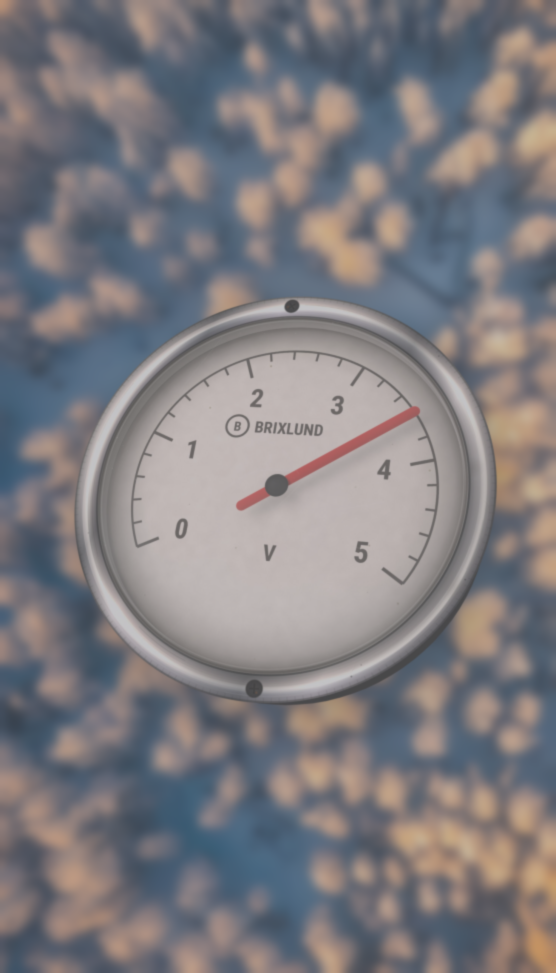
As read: **3.6** V
